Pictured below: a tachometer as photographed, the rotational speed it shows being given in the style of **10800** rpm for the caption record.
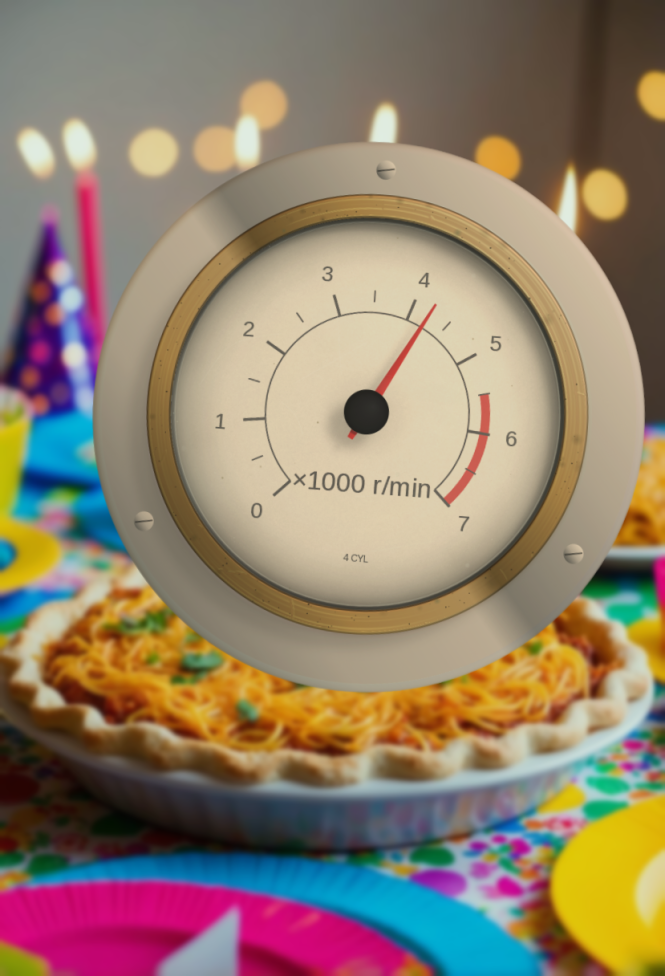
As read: **4250** rpm
